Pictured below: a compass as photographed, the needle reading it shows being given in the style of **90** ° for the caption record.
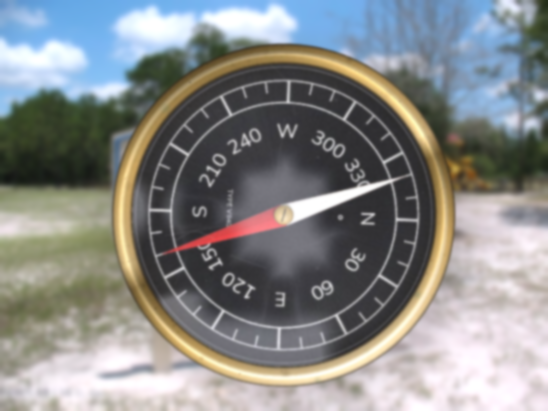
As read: **160** °
